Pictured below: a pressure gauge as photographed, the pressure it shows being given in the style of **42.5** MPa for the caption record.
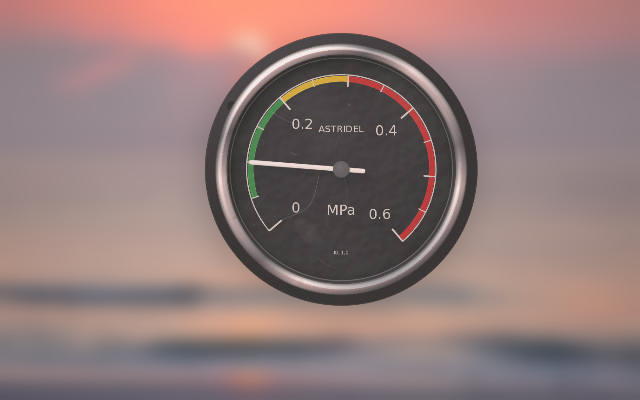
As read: **0.1** MPa
